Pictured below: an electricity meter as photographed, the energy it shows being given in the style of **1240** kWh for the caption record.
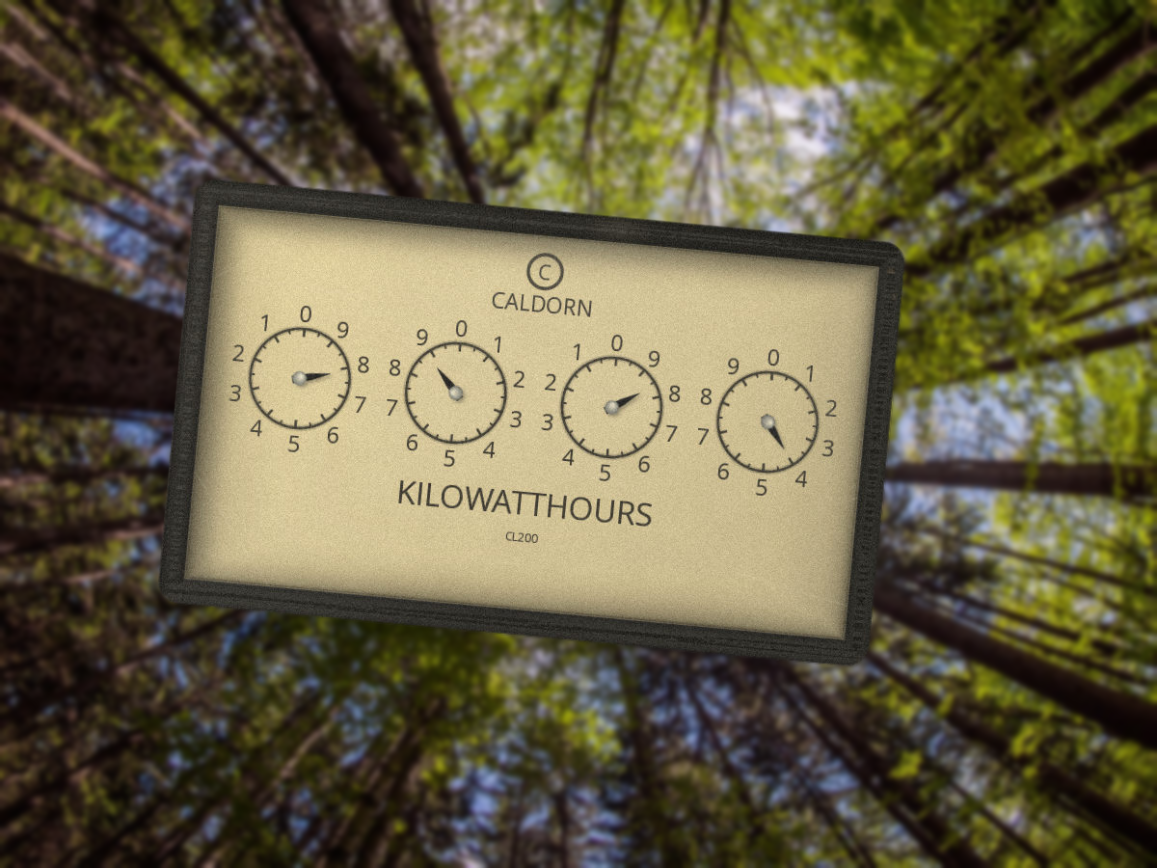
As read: **7884** kWh
